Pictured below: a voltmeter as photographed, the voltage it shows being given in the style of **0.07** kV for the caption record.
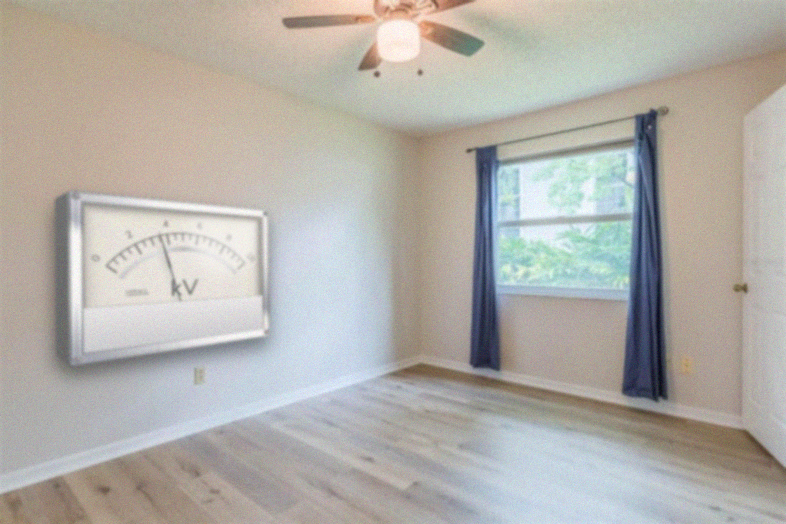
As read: **3.5** kV
